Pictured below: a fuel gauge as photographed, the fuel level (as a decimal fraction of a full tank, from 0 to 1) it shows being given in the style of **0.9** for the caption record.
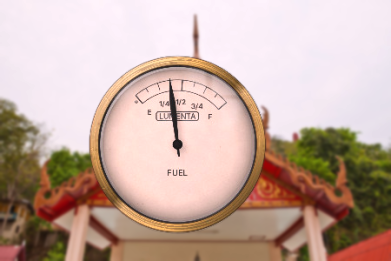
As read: **0.375**
